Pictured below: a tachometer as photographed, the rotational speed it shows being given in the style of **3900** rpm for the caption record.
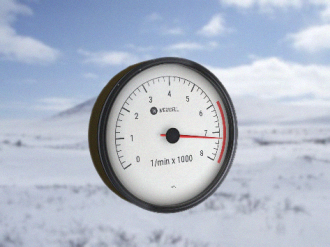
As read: **7200** rpm
